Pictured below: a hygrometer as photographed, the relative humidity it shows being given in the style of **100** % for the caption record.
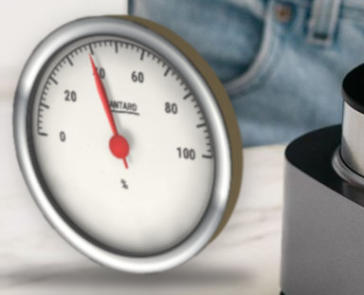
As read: **40** %
